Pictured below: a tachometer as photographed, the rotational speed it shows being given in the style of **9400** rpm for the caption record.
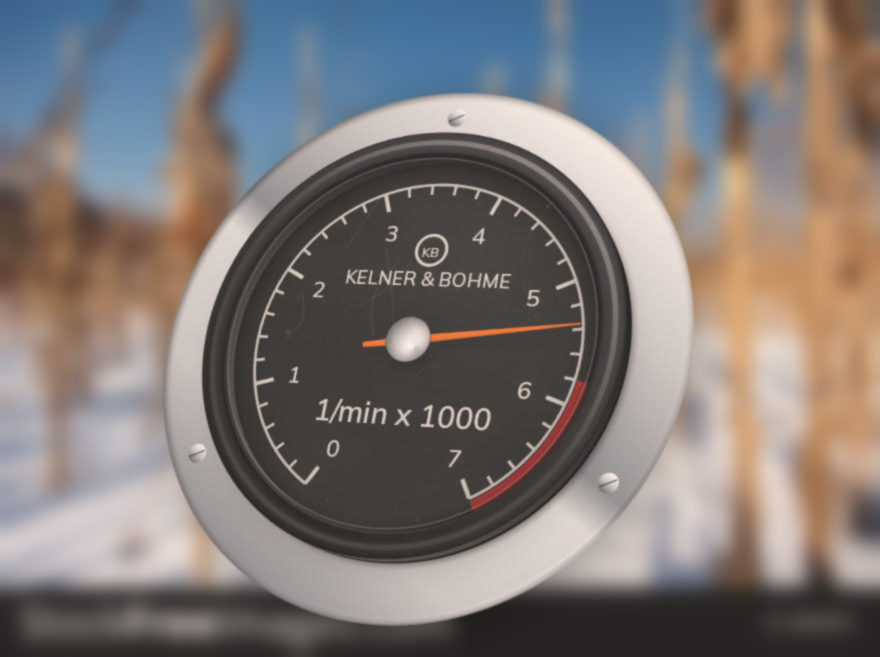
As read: **5400** rpm
